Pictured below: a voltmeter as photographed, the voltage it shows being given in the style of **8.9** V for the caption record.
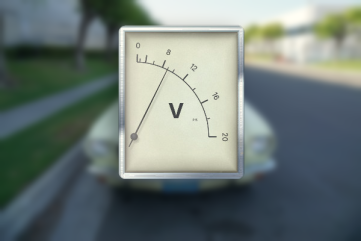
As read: **9** V
